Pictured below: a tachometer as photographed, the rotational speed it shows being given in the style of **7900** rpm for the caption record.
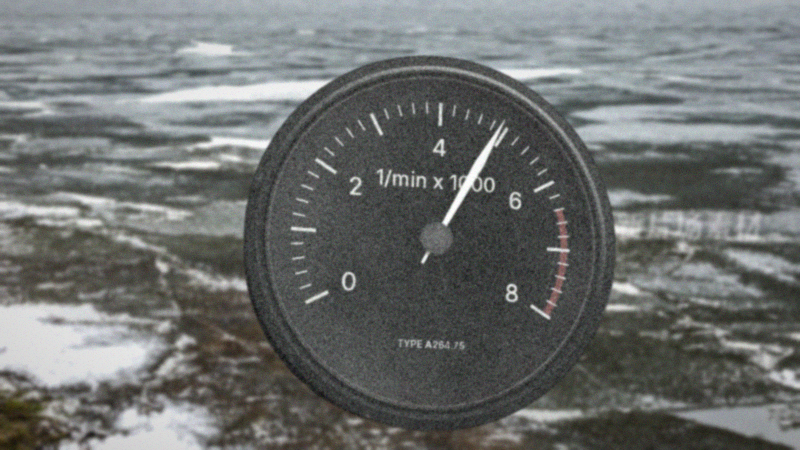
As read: **4900** rpm
